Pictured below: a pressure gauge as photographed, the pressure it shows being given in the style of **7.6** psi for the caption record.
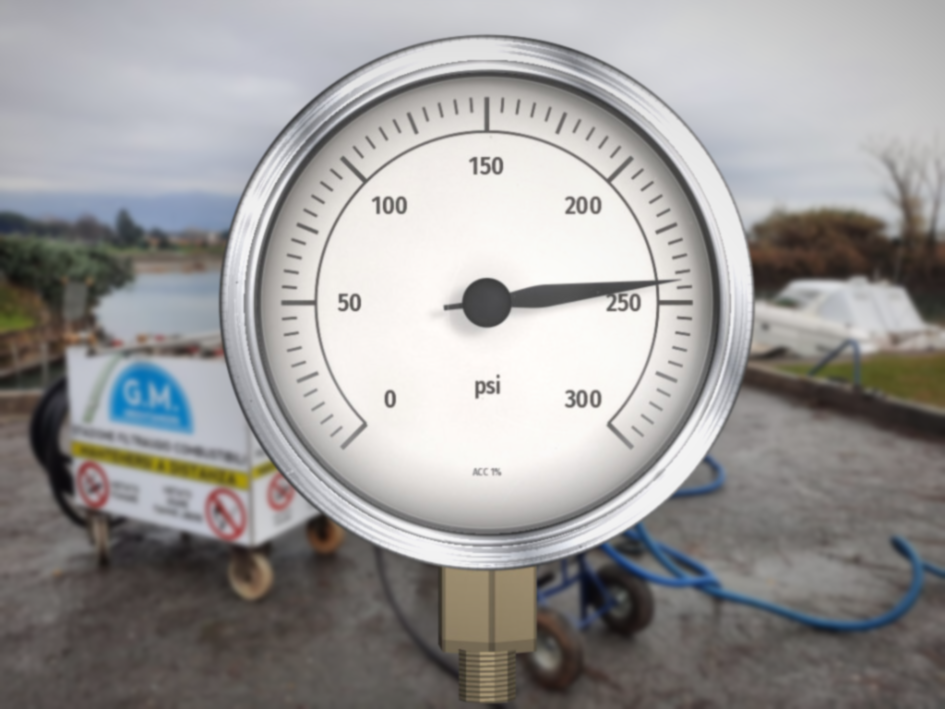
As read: **242.5** psi
